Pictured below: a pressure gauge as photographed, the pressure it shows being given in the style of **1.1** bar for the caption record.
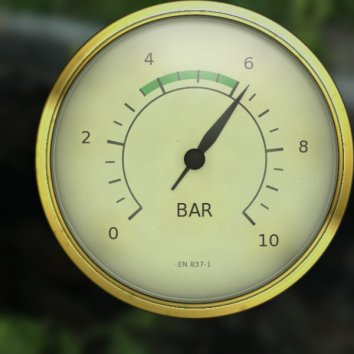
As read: **6.25** bar
